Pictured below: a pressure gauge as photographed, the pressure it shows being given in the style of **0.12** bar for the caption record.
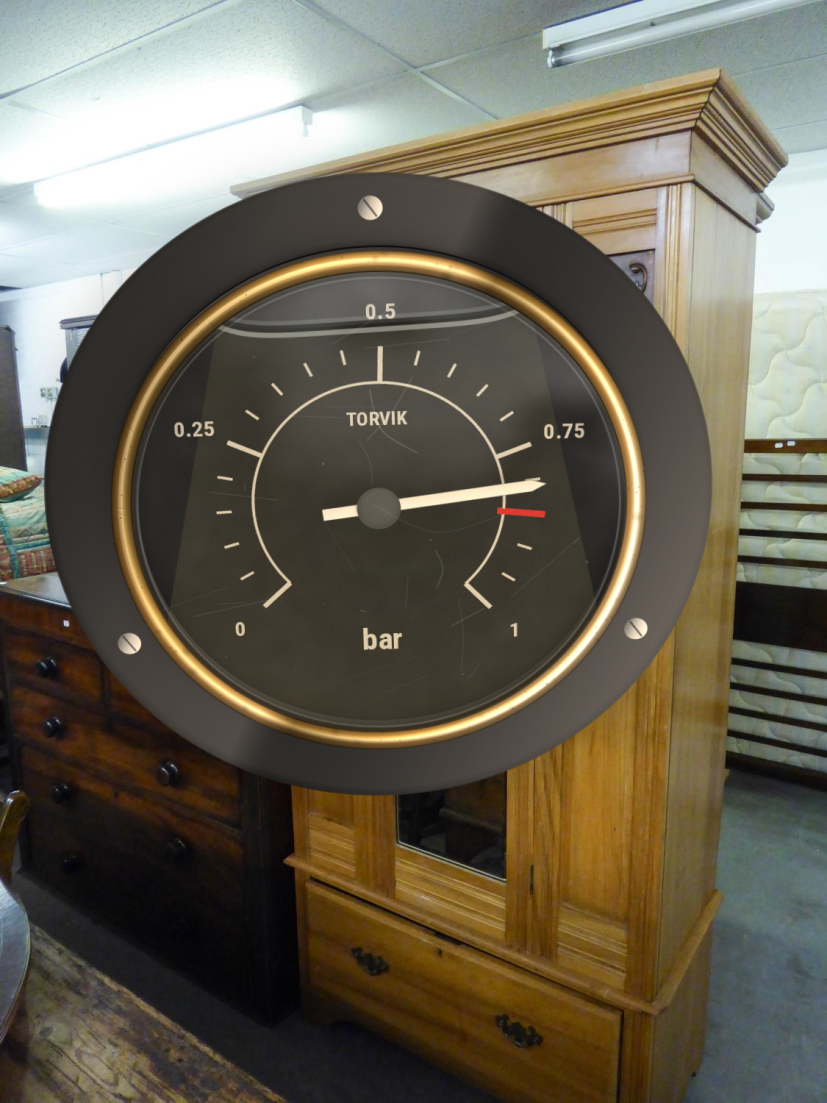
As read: **0.8** bar
